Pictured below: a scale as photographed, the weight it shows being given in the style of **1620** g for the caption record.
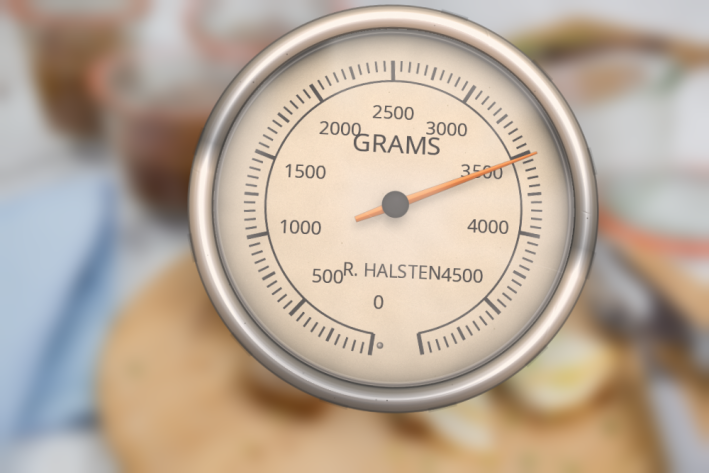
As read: **3525** g
